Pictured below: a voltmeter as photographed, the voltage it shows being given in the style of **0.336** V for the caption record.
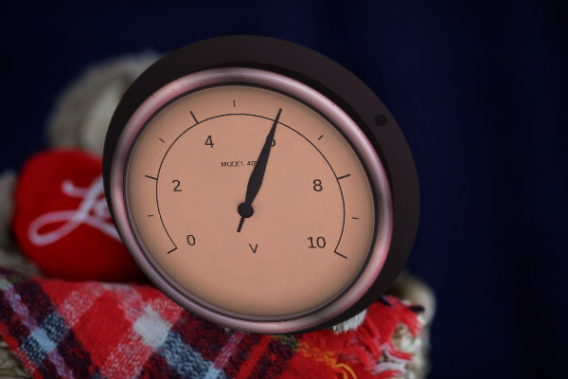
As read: **6** V
